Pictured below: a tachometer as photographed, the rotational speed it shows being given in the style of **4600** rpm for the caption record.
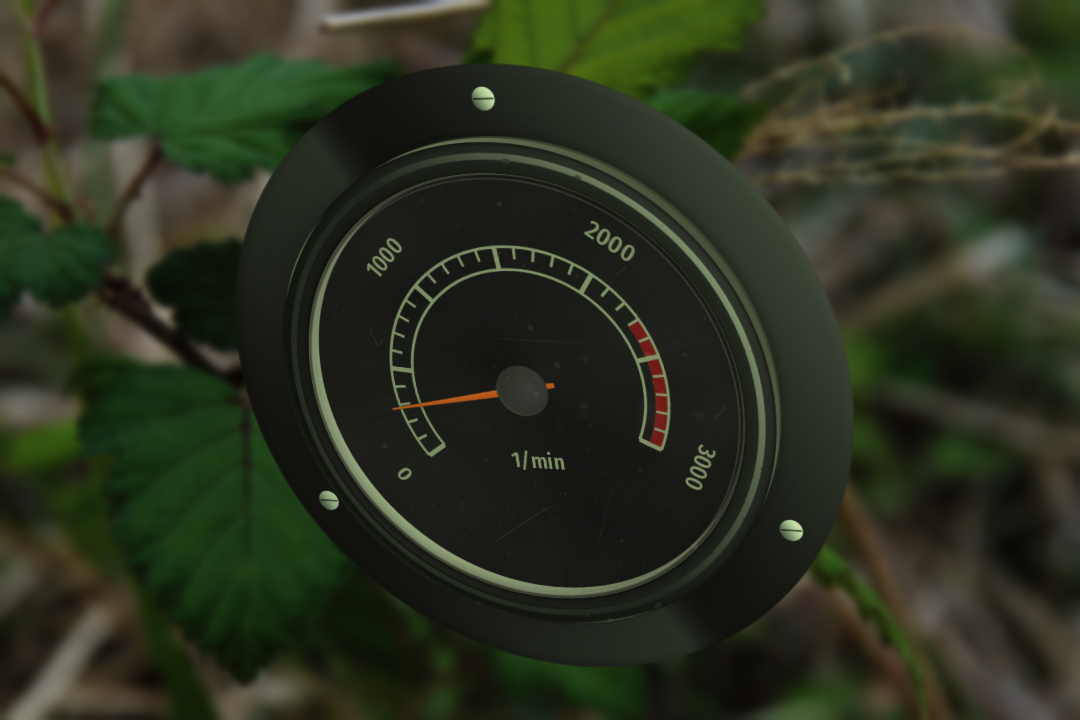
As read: **300** rpm
